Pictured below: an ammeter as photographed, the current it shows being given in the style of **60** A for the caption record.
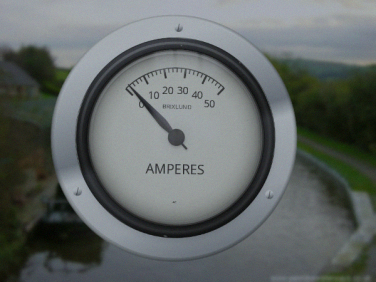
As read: **2** A
